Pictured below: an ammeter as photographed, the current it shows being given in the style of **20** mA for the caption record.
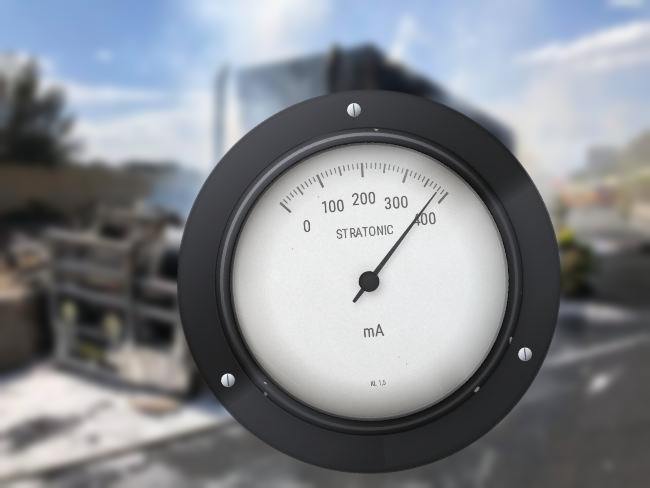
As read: **380** mA
